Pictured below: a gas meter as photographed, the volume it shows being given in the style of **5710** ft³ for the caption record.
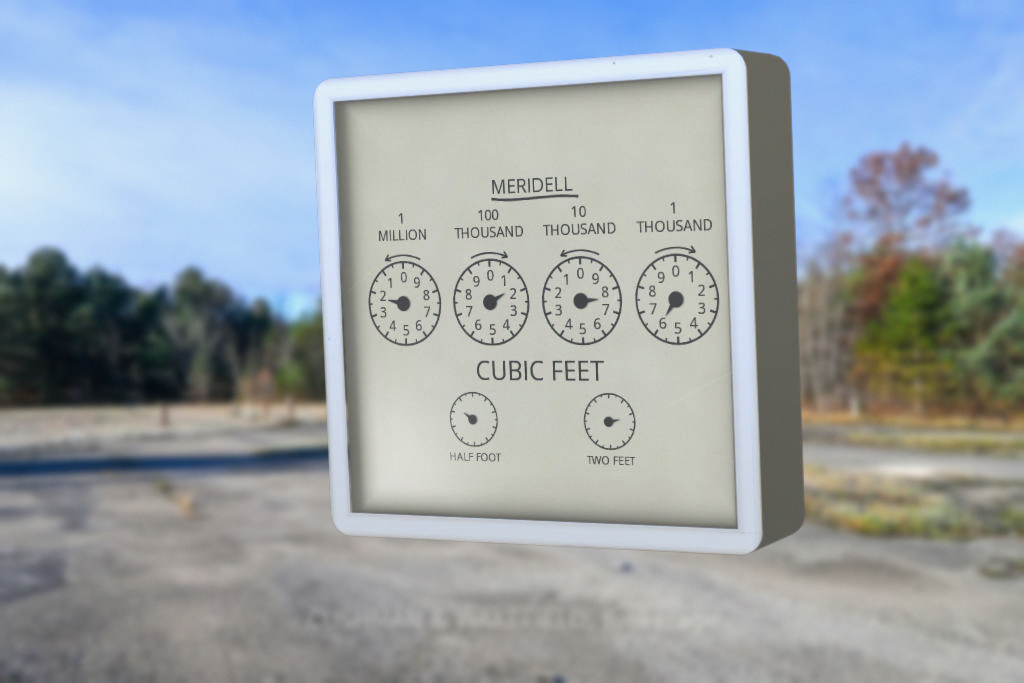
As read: **217600** ft³
